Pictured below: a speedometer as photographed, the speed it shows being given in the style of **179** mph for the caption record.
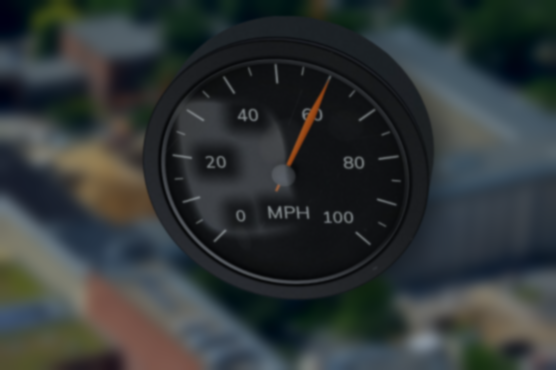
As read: **60** mph
